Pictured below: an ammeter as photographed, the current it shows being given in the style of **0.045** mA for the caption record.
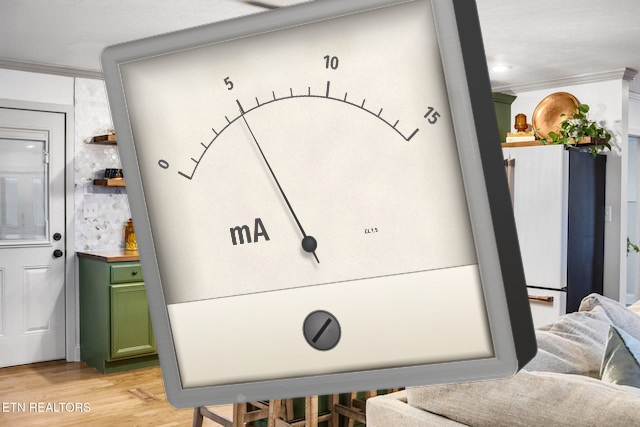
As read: **5** mA
